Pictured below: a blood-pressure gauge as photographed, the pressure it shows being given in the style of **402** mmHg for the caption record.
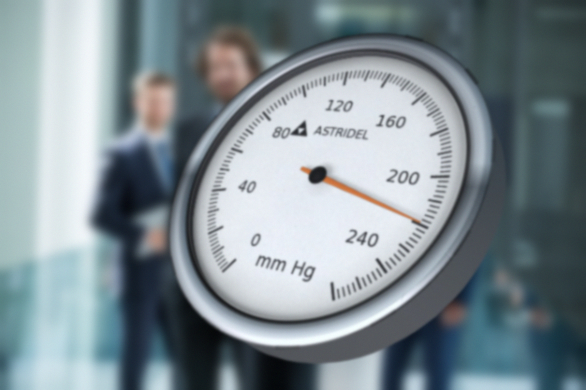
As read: **220** mmHg
